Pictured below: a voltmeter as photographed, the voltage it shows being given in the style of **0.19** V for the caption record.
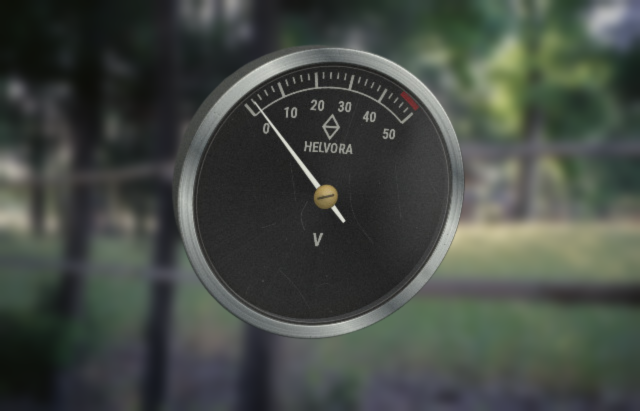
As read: **2** V
